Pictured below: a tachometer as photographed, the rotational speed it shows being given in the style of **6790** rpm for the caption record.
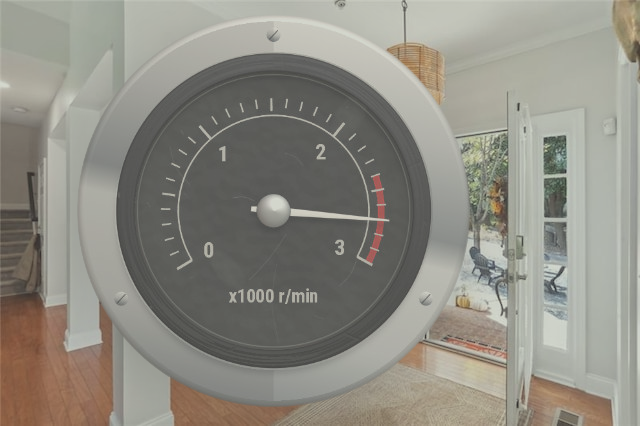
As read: **2700** rpm
